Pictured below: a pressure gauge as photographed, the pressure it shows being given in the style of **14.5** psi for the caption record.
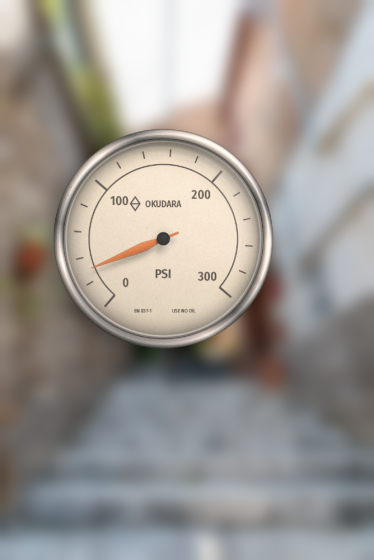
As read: **30** psi
